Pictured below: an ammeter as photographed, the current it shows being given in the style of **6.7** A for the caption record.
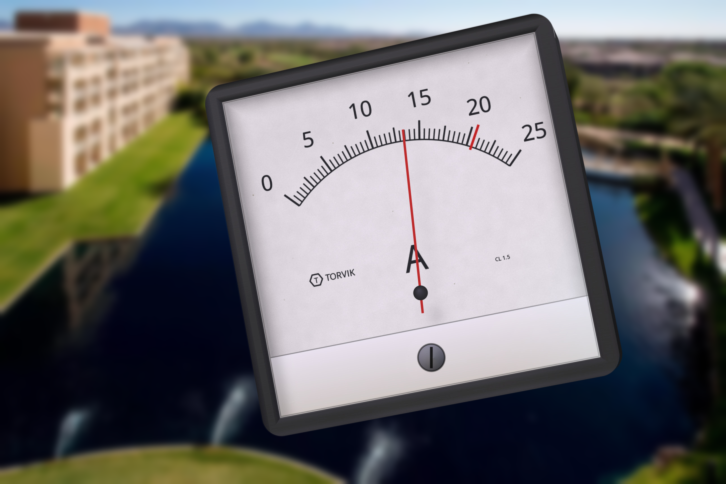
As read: **13.5** A
